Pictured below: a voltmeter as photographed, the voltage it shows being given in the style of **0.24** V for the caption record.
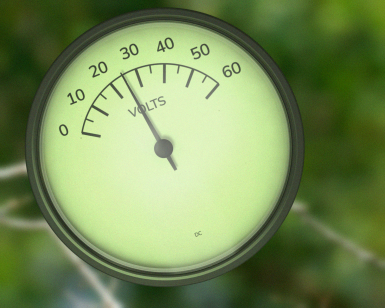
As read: **25** V
